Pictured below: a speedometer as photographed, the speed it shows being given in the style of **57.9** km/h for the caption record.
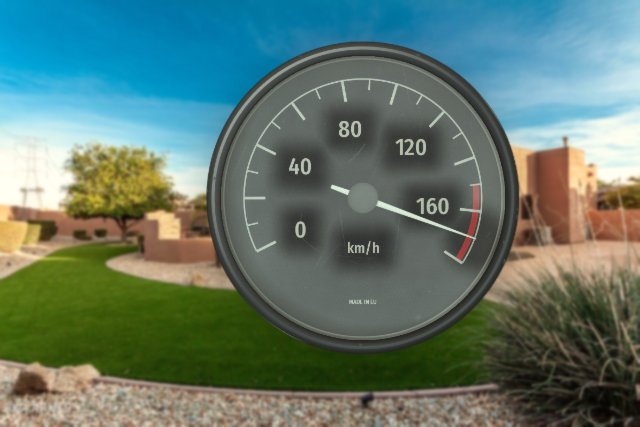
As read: **170** km/h
